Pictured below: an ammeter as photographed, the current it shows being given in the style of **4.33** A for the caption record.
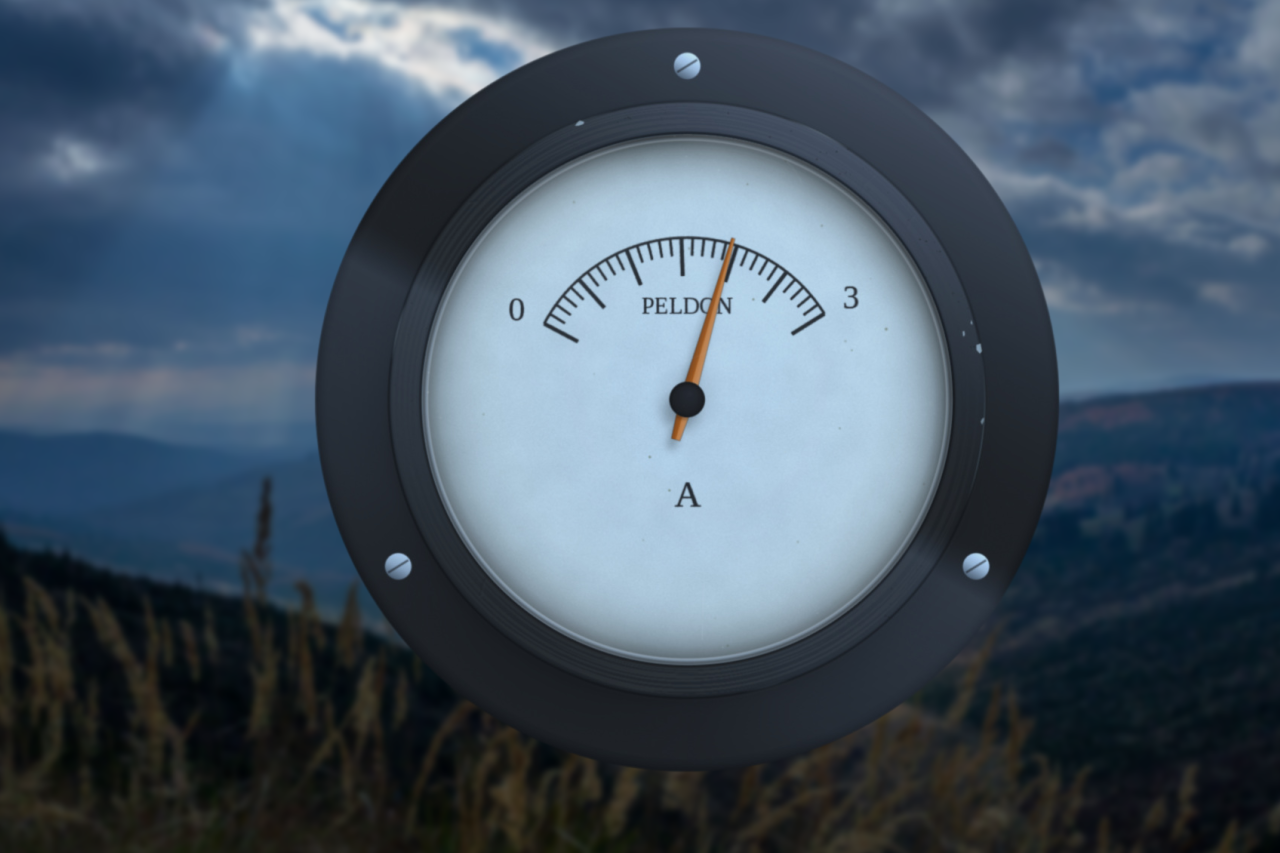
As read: **1.95** A
